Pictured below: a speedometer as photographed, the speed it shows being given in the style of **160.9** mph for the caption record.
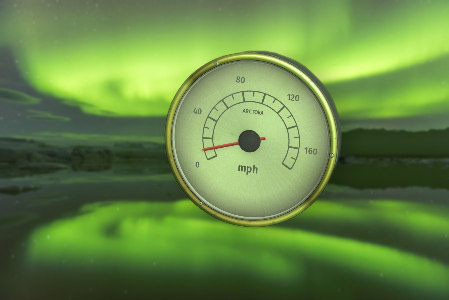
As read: **10** mph
